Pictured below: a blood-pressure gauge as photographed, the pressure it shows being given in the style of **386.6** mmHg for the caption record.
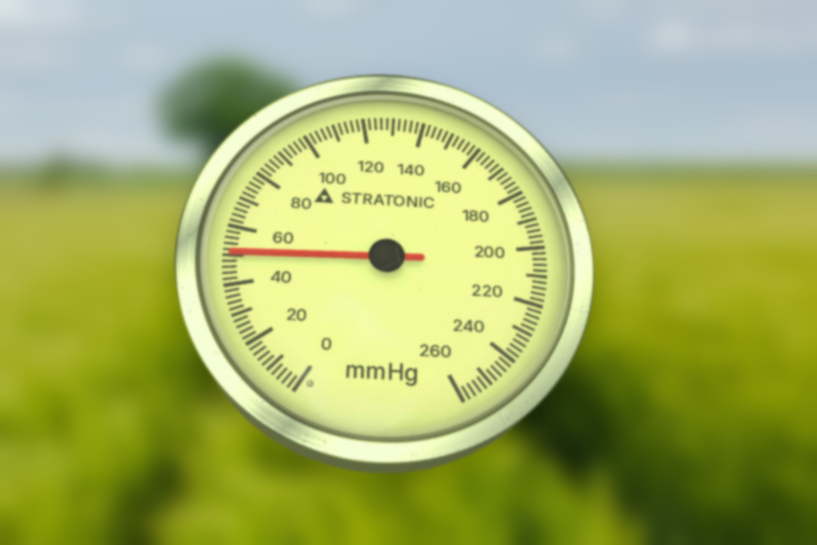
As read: **50** mmHg
